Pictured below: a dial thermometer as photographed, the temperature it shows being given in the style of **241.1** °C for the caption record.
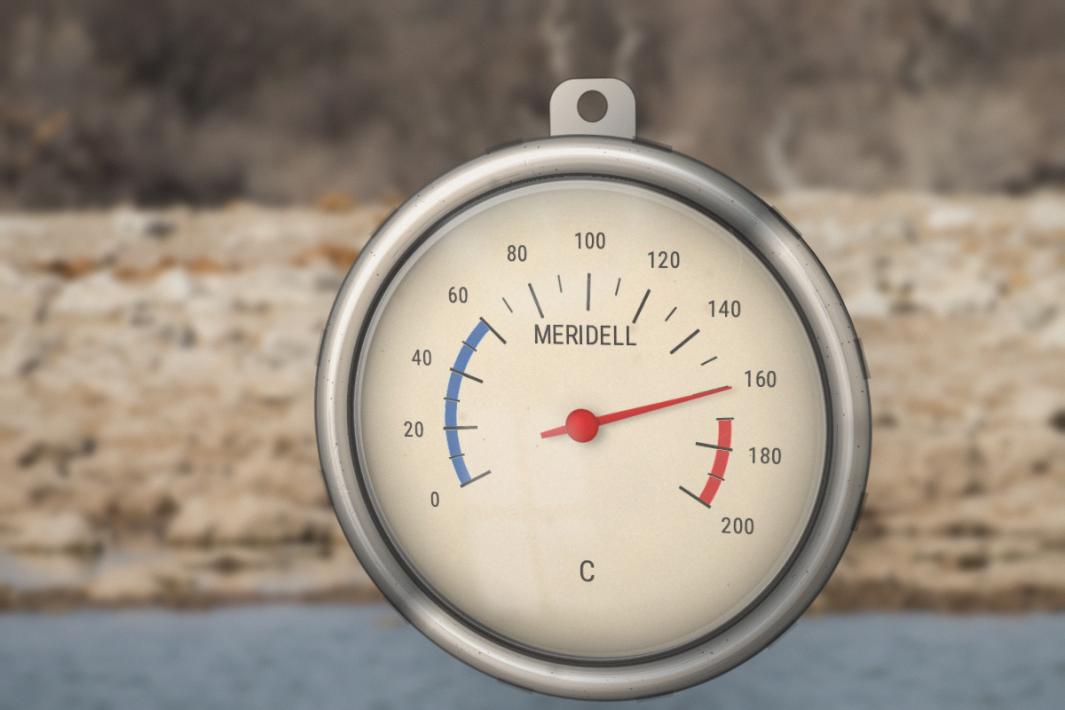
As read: **160** °C
